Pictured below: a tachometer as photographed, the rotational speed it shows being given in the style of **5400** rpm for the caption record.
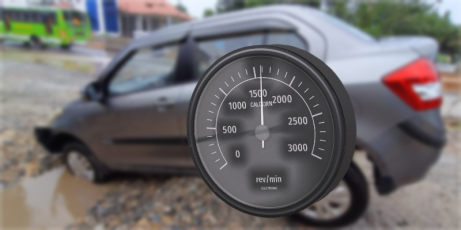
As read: **1600** rpm
